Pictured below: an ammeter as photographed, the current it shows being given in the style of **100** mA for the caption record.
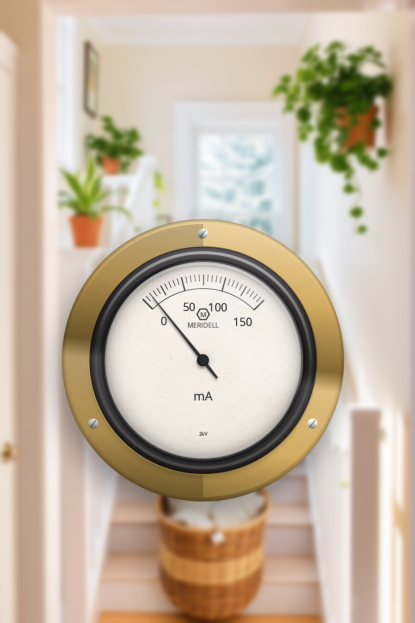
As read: **10** mA
